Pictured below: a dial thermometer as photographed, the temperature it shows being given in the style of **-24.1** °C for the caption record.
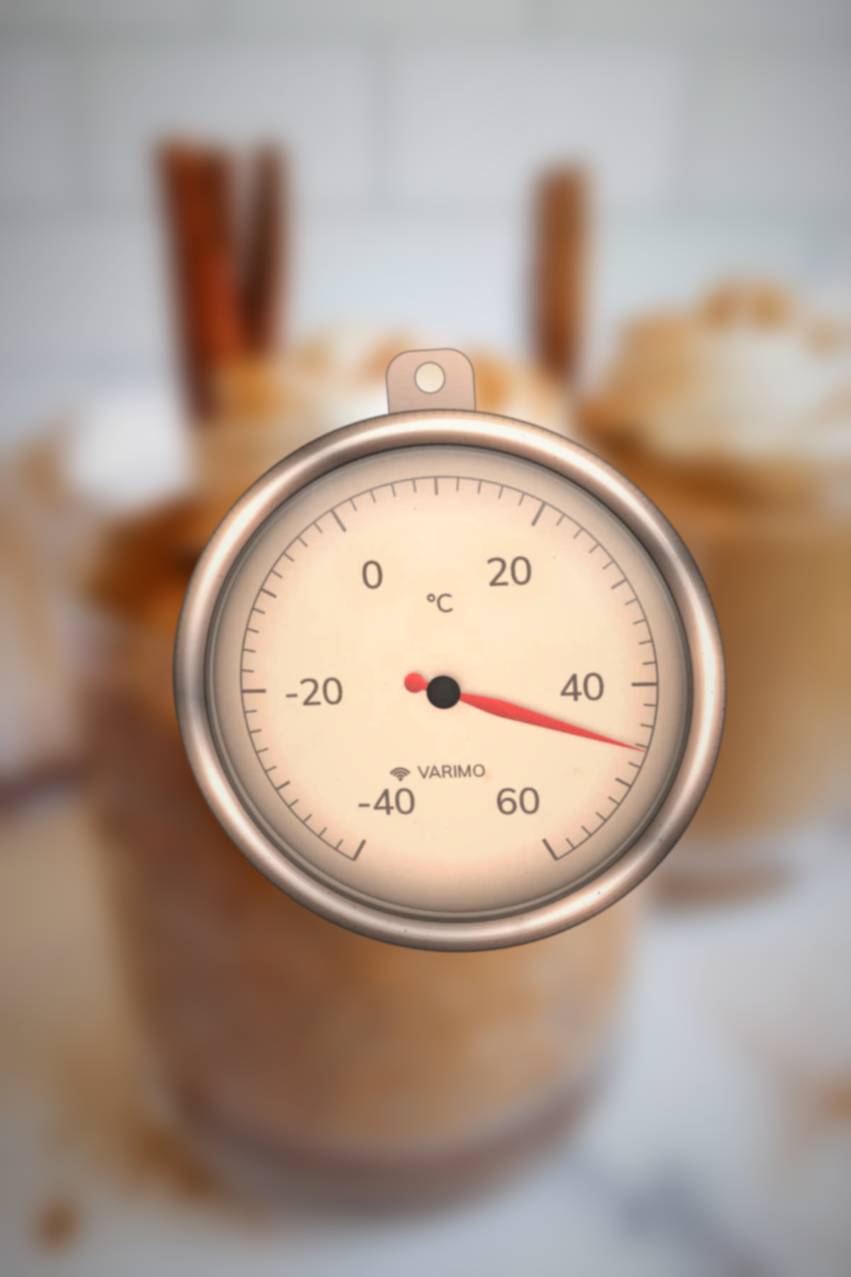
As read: **46** °C
